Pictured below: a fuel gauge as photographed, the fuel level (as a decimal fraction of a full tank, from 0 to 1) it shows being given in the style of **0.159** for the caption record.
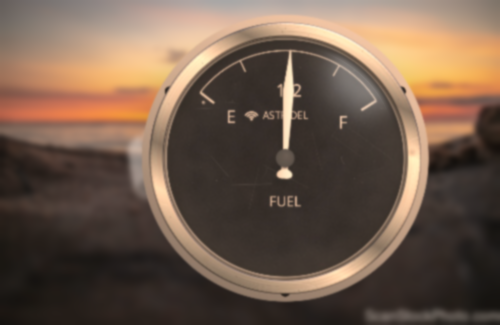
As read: **0.5**
